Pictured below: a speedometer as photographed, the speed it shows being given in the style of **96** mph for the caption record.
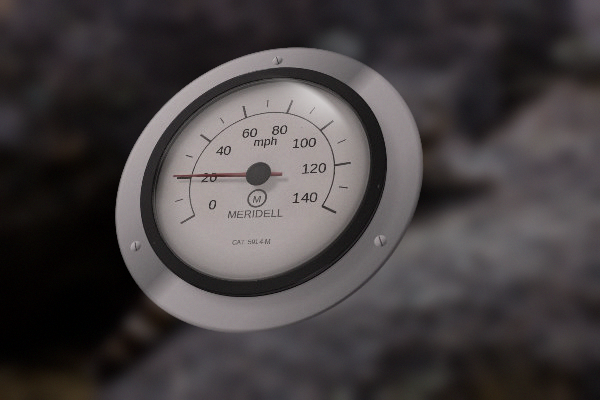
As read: **20** mph
